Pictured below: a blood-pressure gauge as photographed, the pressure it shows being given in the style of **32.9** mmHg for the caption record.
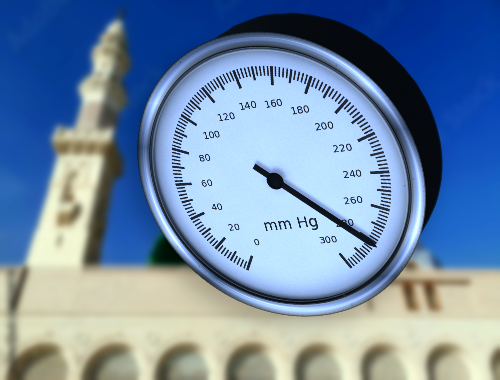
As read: **280** mmHg
